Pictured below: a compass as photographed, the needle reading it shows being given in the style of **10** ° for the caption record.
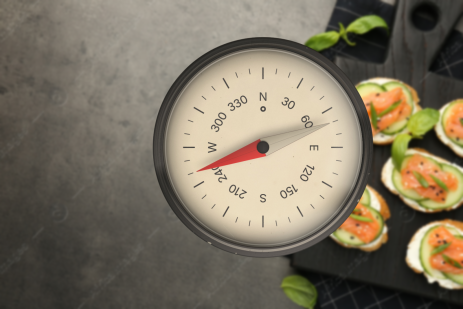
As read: **250** °
